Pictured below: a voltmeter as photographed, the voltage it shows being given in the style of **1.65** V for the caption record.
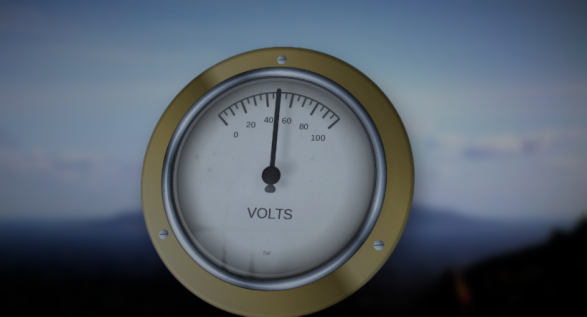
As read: **50** V
